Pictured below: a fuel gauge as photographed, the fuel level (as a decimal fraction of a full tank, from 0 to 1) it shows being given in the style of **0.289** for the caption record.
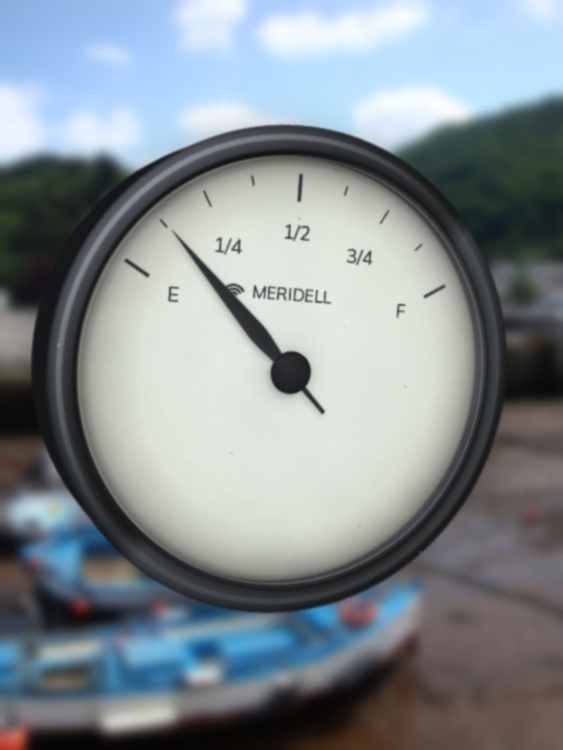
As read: **0.125**
